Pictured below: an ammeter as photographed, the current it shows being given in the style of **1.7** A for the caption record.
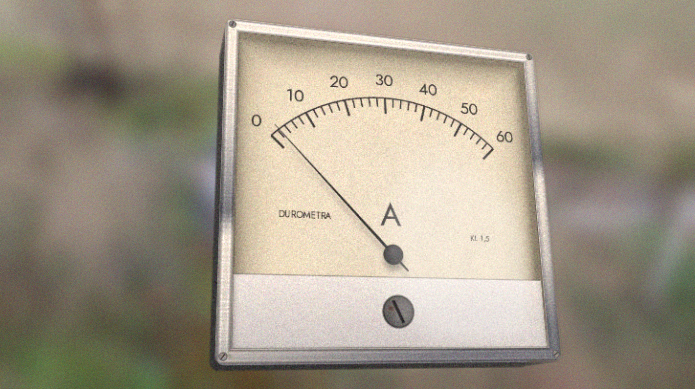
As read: **2** A
